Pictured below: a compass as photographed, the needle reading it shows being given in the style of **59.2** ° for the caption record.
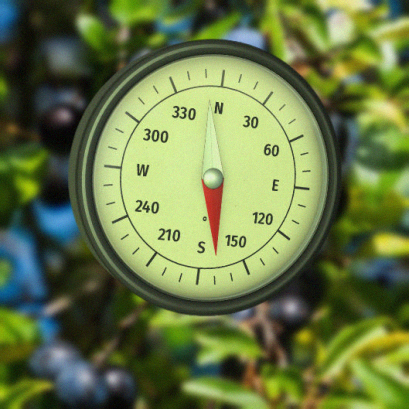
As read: **170** °
